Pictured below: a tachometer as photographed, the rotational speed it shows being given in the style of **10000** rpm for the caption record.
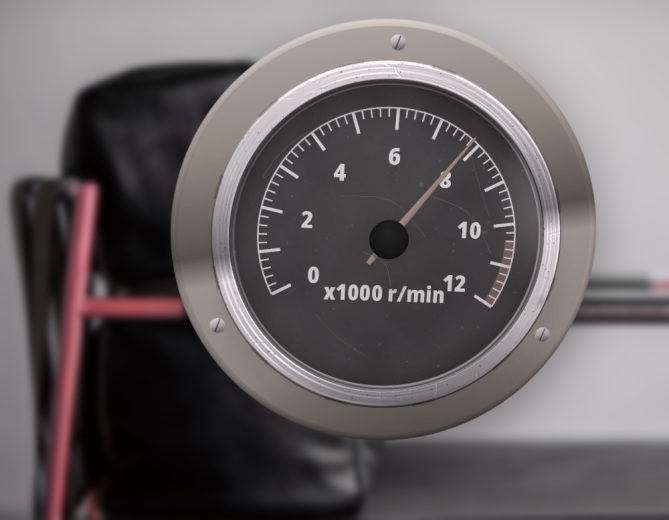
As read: **7800** rpm
